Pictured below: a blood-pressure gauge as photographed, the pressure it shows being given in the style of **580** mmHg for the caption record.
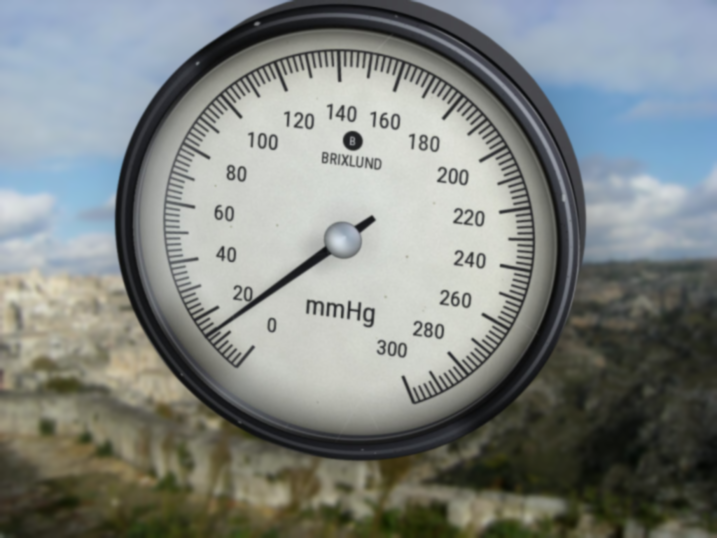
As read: **14** mmHg
